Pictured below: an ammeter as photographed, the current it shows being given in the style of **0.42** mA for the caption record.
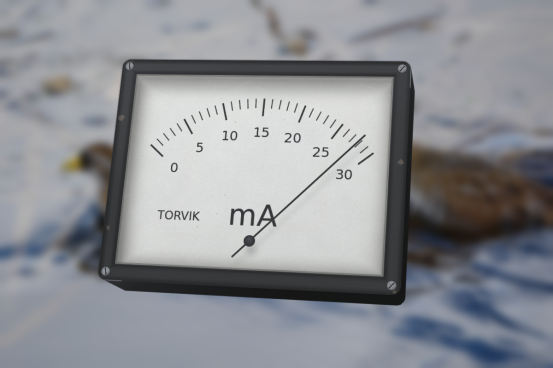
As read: **28** mA
